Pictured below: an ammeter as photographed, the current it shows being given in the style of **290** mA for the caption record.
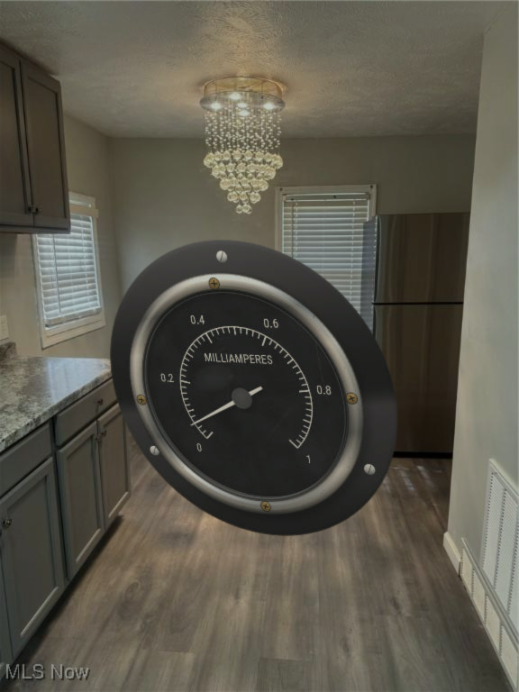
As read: **0.06** mA
